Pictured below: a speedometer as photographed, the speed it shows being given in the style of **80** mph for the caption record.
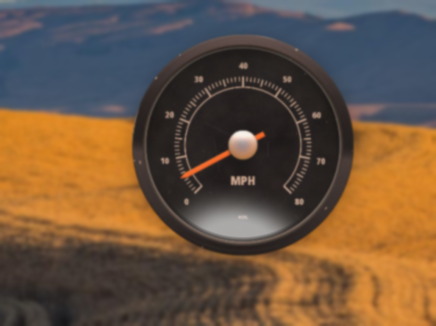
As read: **5** mph
